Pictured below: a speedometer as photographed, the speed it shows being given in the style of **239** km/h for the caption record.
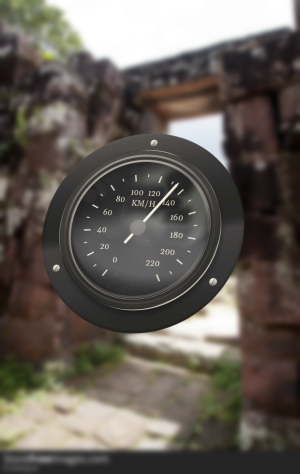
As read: **135** km/h
